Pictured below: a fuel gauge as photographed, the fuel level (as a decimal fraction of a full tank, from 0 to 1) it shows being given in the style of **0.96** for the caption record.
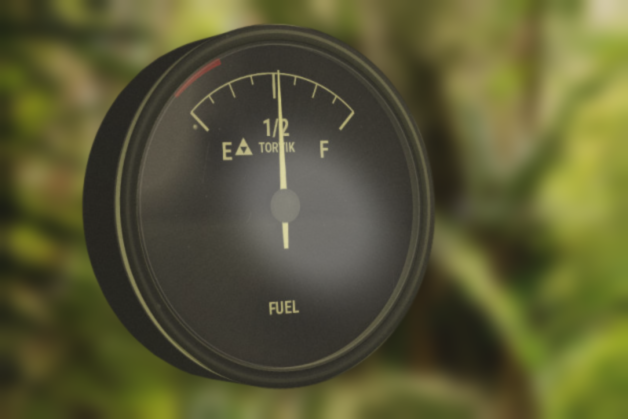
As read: **0.5**
